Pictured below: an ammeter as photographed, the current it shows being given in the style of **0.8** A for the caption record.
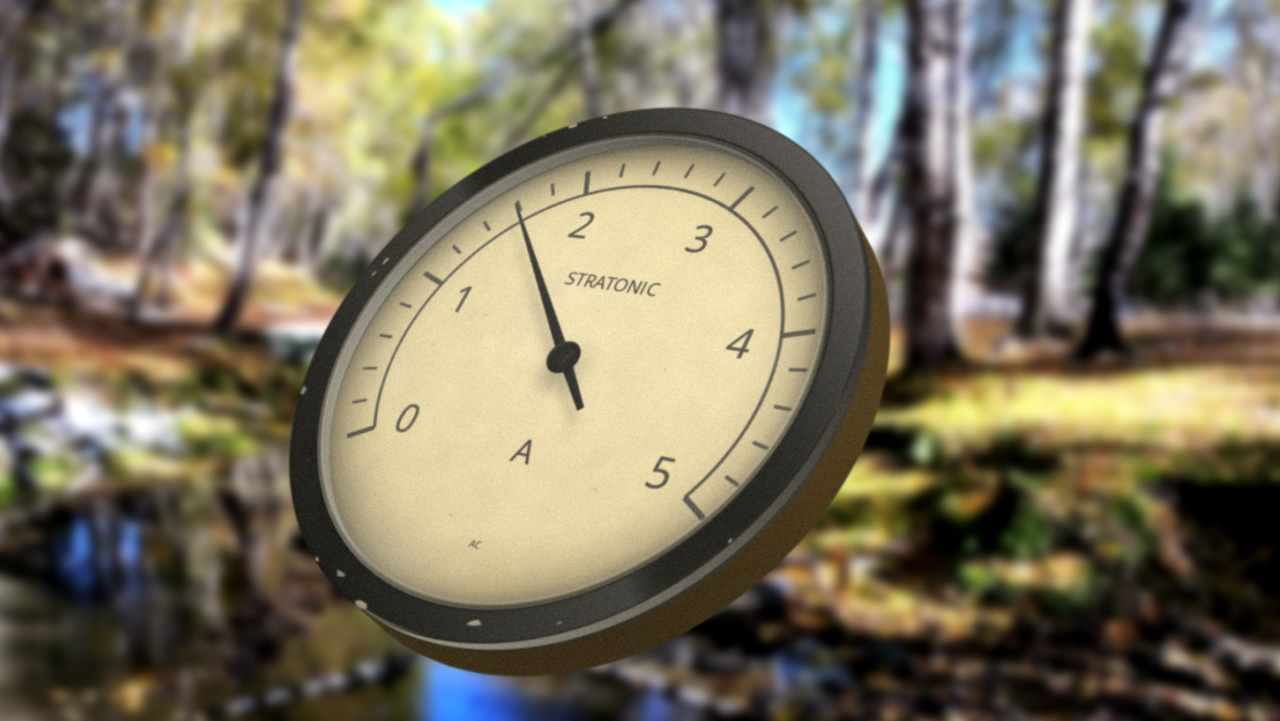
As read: **1.6** A
